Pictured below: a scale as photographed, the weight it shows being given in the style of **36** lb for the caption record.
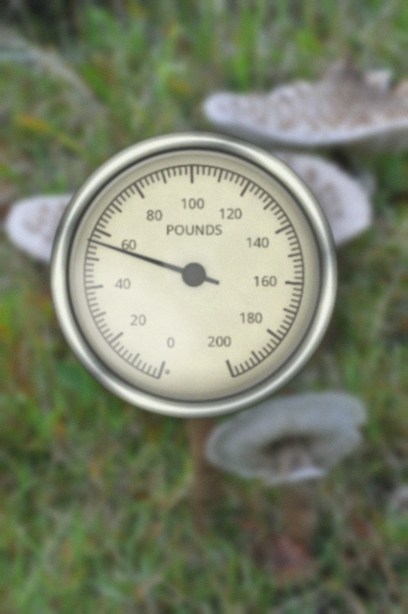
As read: **56** lb
